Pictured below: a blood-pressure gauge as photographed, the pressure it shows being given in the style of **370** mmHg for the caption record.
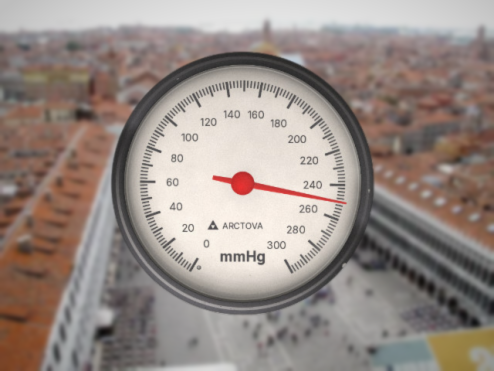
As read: **250** mmHg
